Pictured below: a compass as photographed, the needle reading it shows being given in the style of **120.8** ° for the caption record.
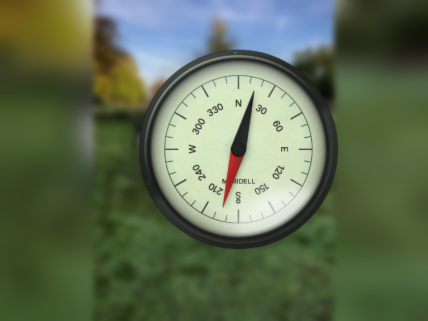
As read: **195** °
